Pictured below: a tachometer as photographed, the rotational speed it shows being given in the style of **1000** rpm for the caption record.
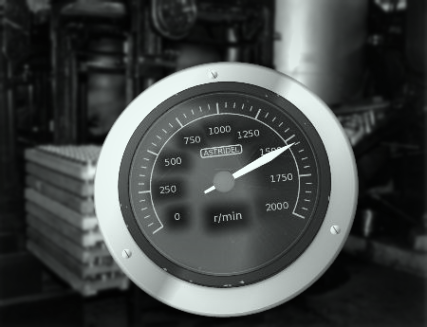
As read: **1550** rpm
